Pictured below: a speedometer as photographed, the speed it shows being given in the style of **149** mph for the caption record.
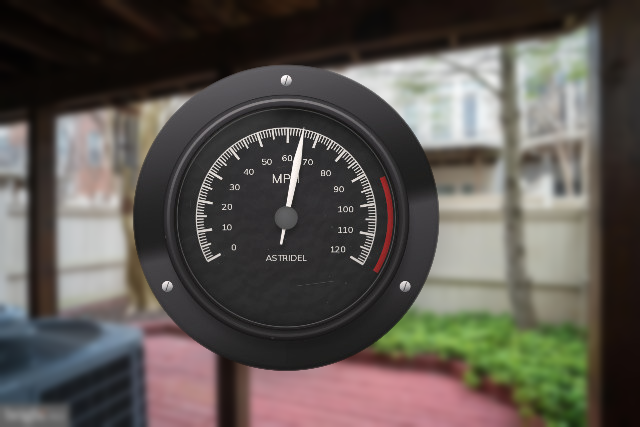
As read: **65** mph
